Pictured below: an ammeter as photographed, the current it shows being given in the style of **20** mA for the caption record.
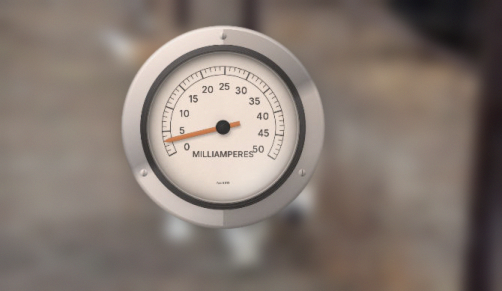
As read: **3** mA
